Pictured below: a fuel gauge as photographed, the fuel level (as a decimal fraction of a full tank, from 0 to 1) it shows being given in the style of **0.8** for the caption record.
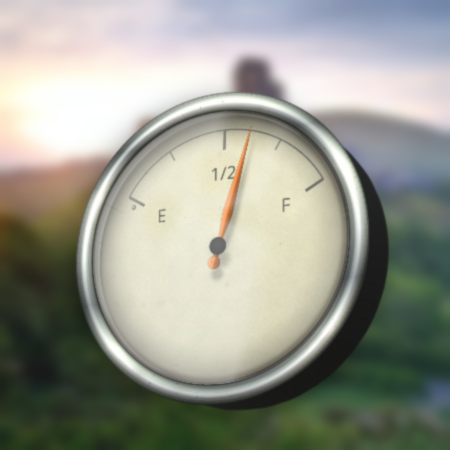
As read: **0.625**
